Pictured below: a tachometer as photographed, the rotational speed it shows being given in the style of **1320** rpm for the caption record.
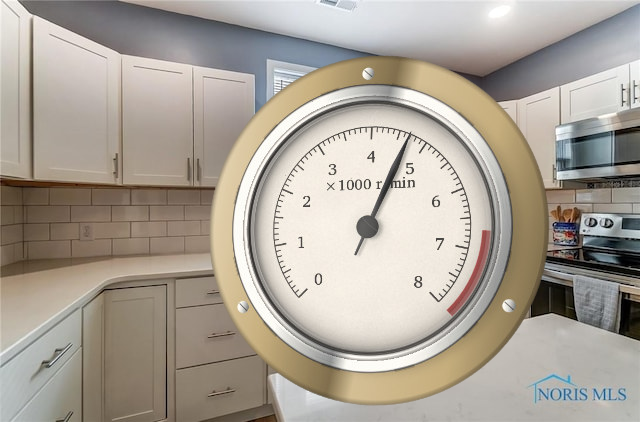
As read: **4700** rpm
